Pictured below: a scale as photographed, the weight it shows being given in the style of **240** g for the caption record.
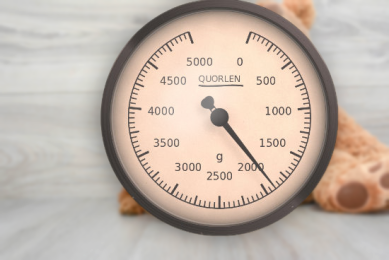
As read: **1900** g
